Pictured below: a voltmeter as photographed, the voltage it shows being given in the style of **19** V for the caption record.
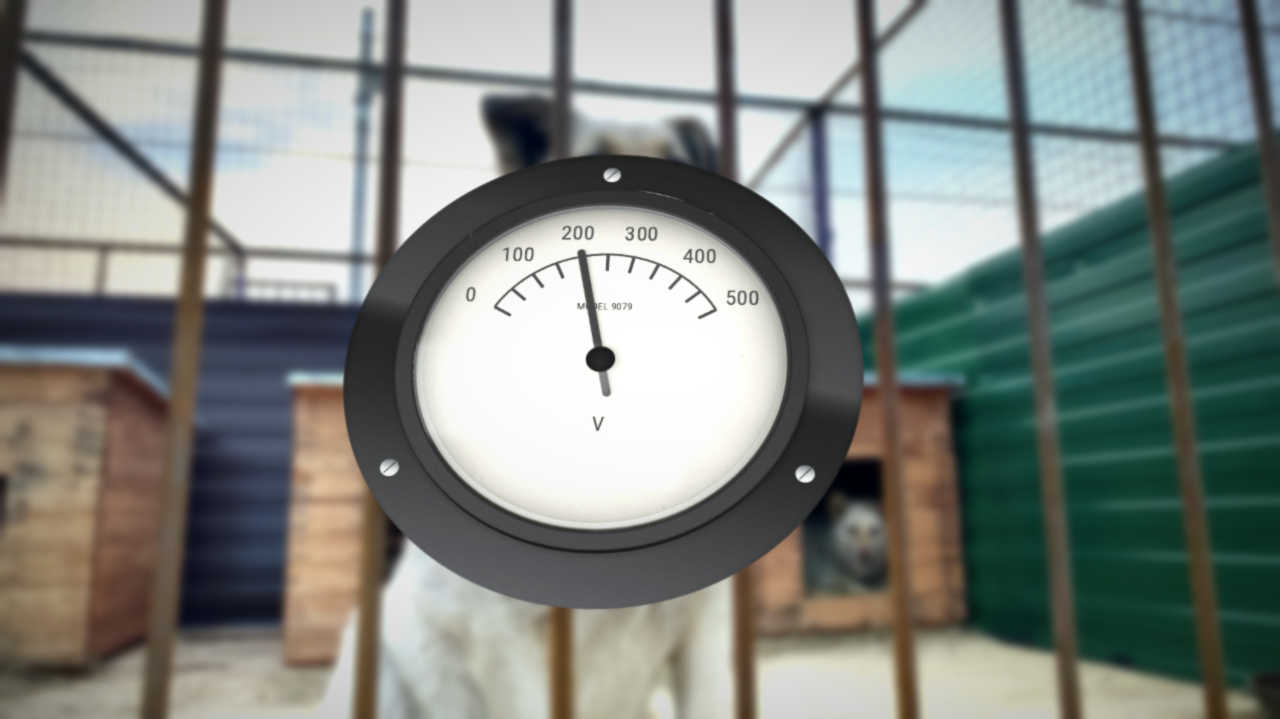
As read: **200** V
